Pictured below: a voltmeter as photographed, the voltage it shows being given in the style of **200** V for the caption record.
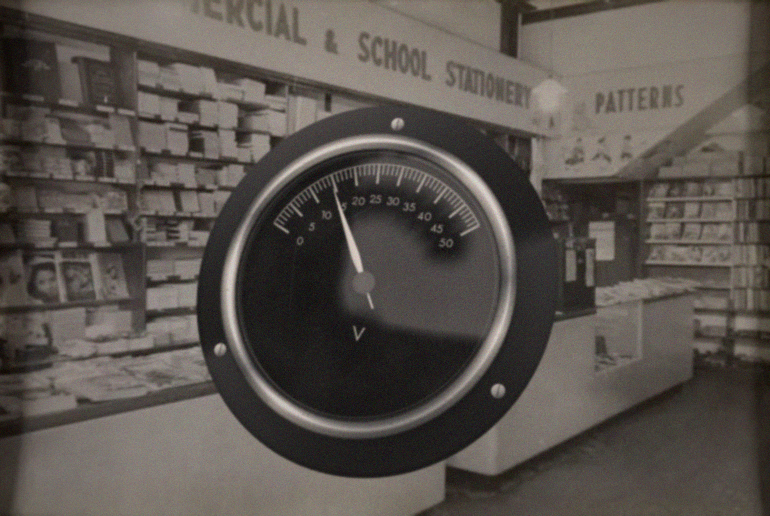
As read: **15** V
